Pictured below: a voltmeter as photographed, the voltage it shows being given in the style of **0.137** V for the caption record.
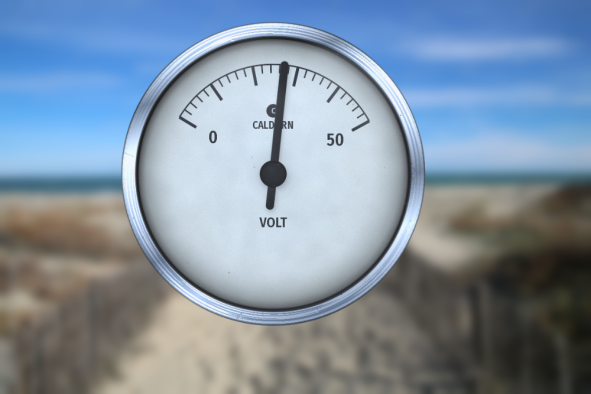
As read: **27** V
